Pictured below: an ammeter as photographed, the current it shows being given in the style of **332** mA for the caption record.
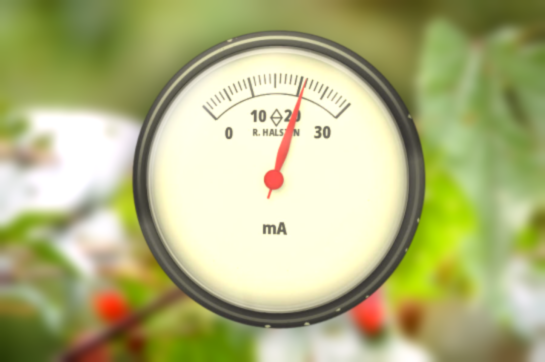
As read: **21** mA
